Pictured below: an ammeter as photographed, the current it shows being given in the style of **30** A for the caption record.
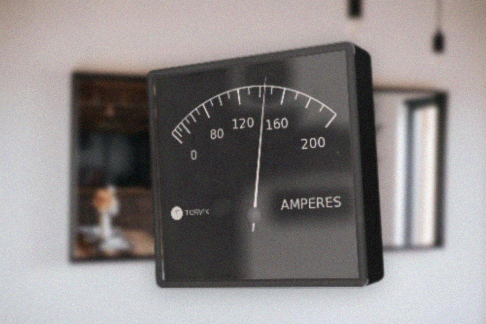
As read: **145** A
